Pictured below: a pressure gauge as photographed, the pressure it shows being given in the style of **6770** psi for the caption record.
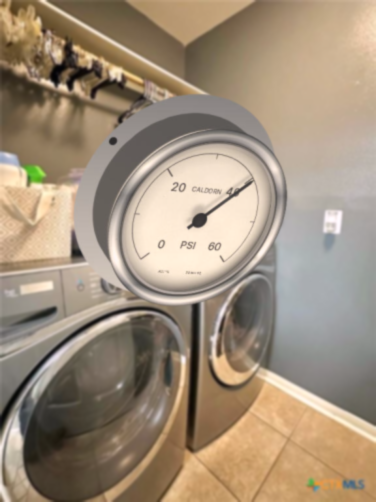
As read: **40** psi
